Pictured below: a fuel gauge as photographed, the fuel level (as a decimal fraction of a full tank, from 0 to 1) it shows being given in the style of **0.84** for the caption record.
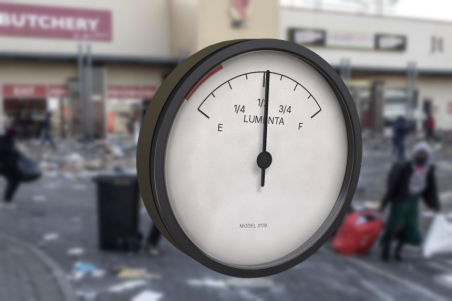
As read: **0.5**
